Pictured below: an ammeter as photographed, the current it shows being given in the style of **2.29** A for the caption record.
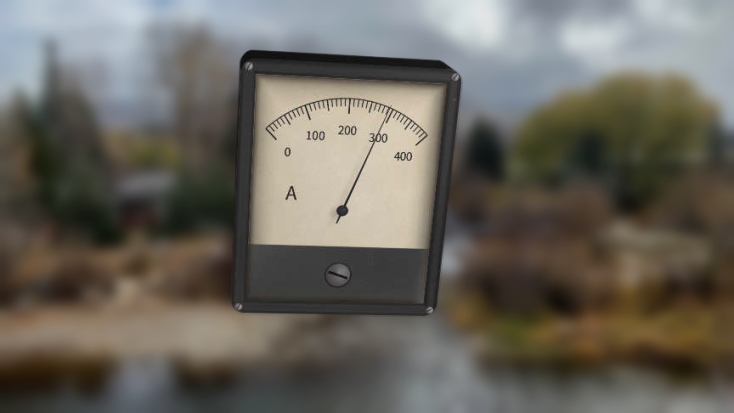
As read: **290** A
